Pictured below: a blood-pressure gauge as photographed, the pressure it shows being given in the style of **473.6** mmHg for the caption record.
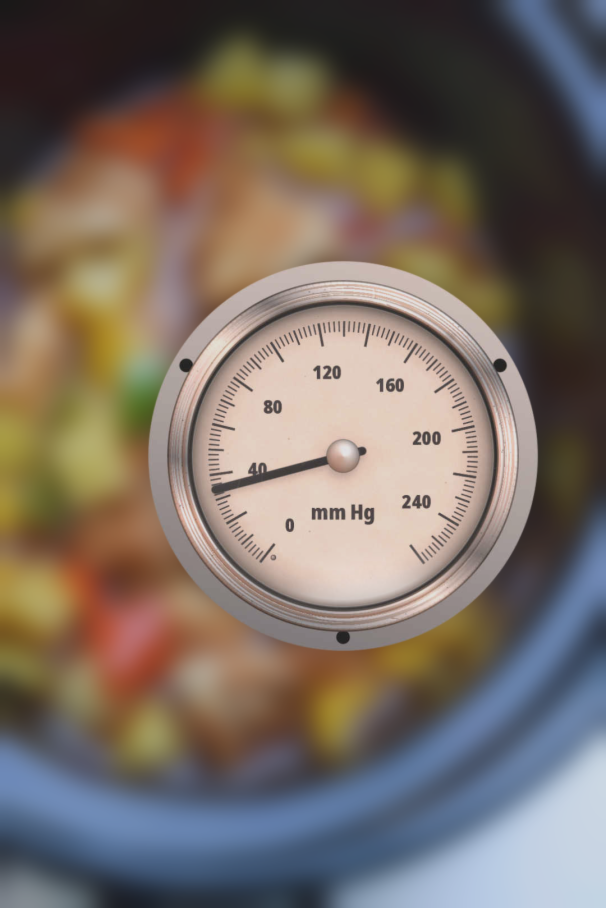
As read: **34** mmHg
